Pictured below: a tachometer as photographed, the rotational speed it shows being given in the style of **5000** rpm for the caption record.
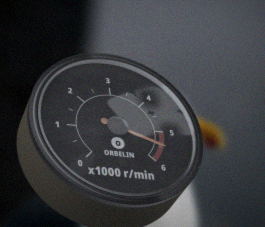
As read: **5500** rpm
